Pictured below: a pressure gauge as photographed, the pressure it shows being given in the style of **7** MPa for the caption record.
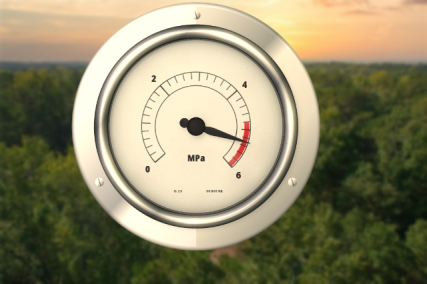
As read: **5.3** MPa
